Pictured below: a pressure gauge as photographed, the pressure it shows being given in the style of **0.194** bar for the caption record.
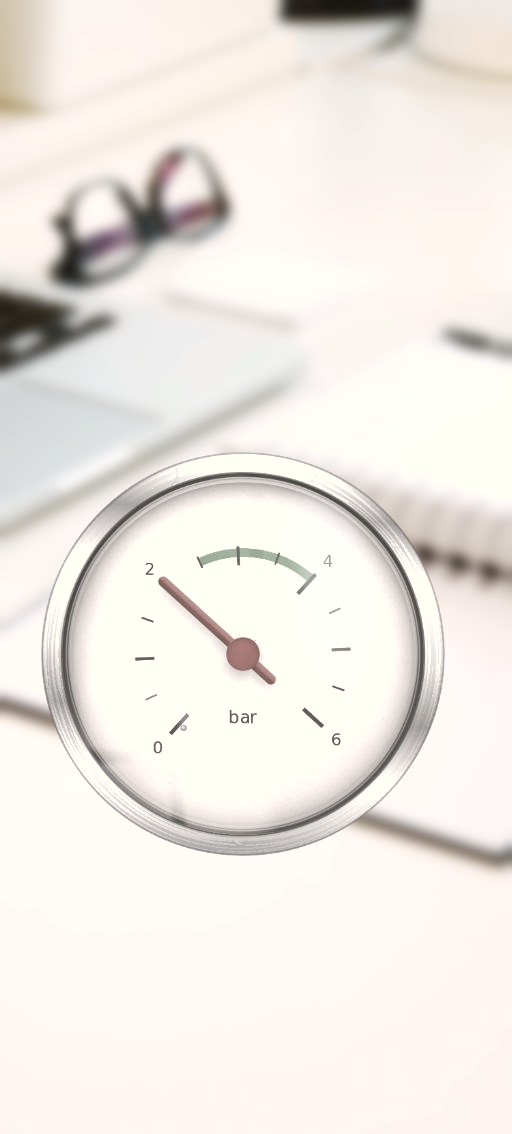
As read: **2** bar
